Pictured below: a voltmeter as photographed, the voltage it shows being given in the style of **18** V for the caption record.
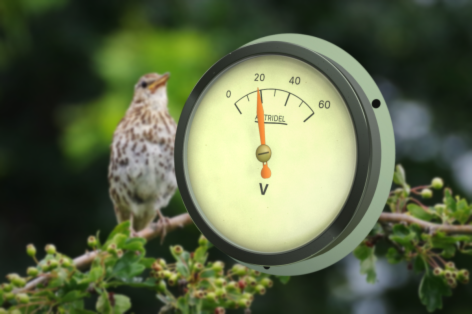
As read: **20** V
